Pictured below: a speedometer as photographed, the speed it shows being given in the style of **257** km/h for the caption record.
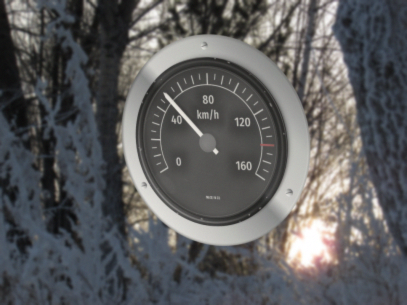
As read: **50** km/h
